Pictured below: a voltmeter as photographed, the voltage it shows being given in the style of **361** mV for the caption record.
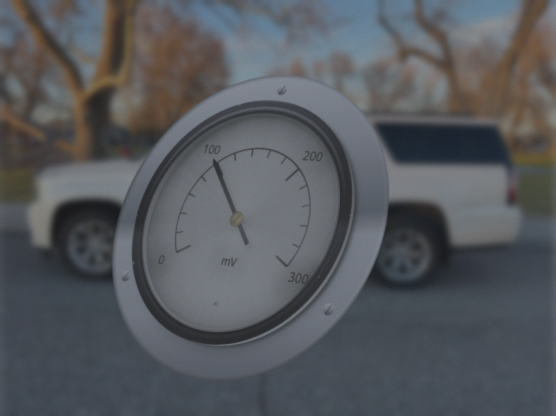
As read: **100** mV
